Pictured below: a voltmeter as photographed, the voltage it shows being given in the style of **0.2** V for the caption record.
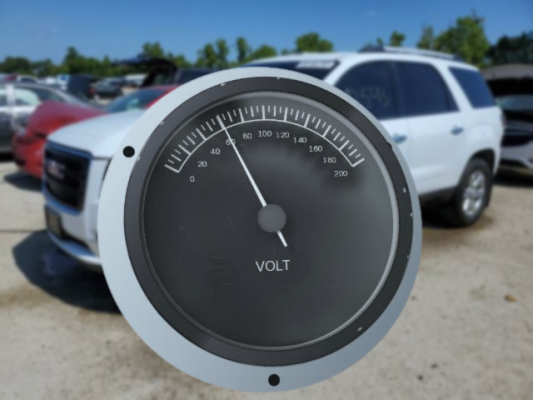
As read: **60** V
